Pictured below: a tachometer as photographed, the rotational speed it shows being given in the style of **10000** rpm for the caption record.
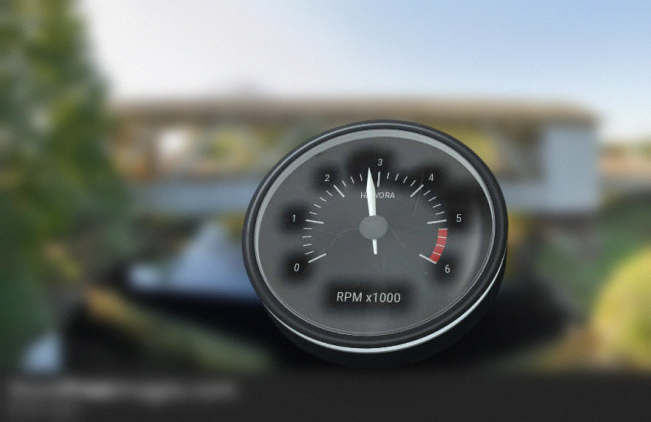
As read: **2800** rpm
